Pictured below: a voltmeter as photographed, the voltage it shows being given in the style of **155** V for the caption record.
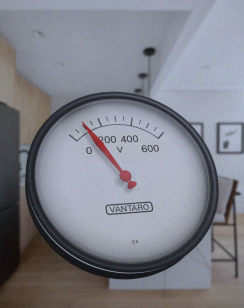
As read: **100** V
